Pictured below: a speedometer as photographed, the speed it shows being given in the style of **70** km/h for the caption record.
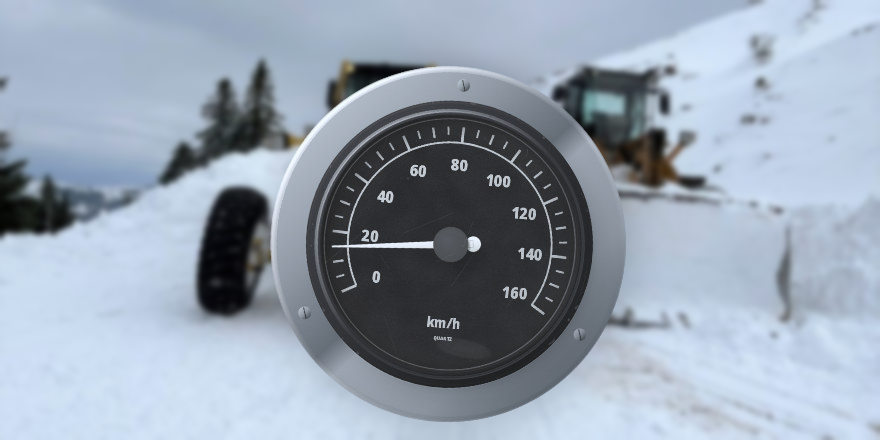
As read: **15** km/h
